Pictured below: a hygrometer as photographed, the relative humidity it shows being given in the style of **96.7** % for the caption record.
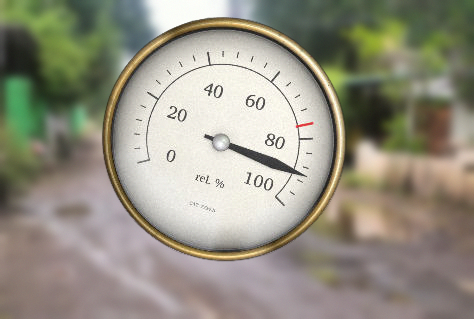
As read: **90** %
